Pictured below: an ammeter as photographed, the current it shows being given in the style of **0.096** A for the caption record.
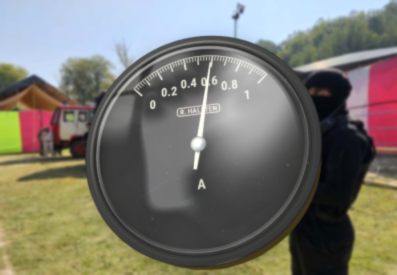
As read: **0.6** A
